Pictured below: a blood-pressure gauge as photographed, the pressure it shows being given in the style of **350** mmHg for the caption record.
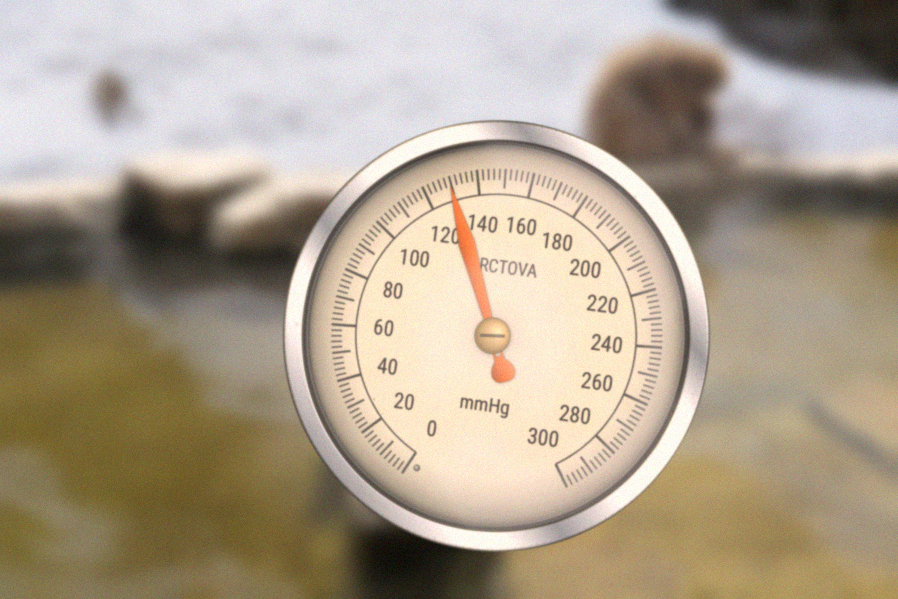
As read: **130** mmHg
